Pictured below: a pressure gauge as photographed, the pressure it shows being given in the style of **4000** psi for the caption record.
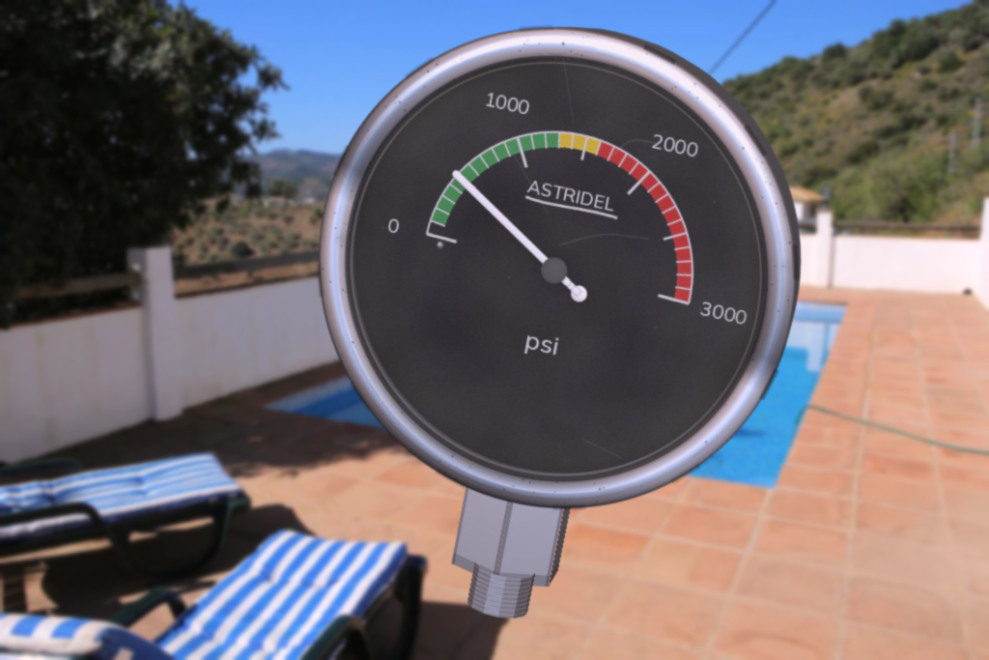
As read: **500** psi
